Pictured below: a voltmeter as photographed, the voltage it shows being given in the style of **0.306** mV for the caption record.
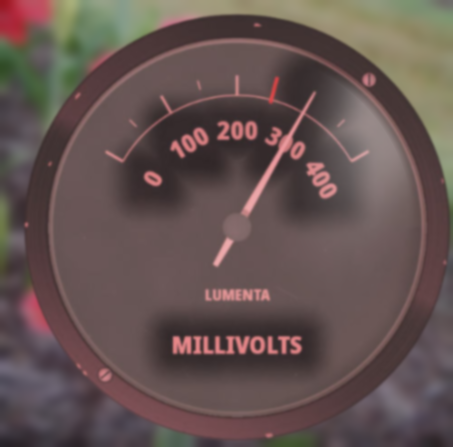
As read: **300** mV
